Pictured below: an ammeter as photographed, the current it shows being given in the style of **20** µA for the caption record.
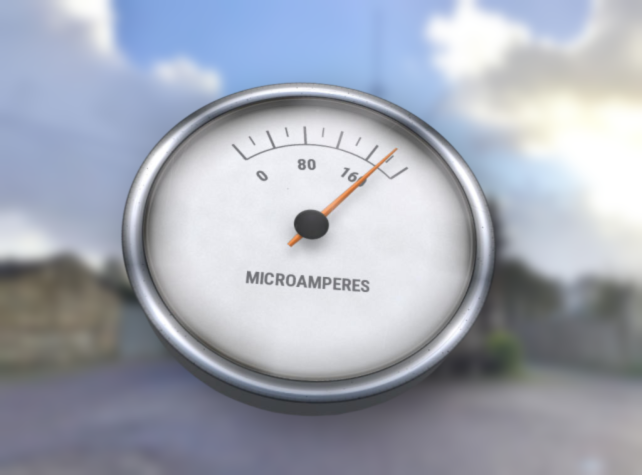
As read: **180** µA
